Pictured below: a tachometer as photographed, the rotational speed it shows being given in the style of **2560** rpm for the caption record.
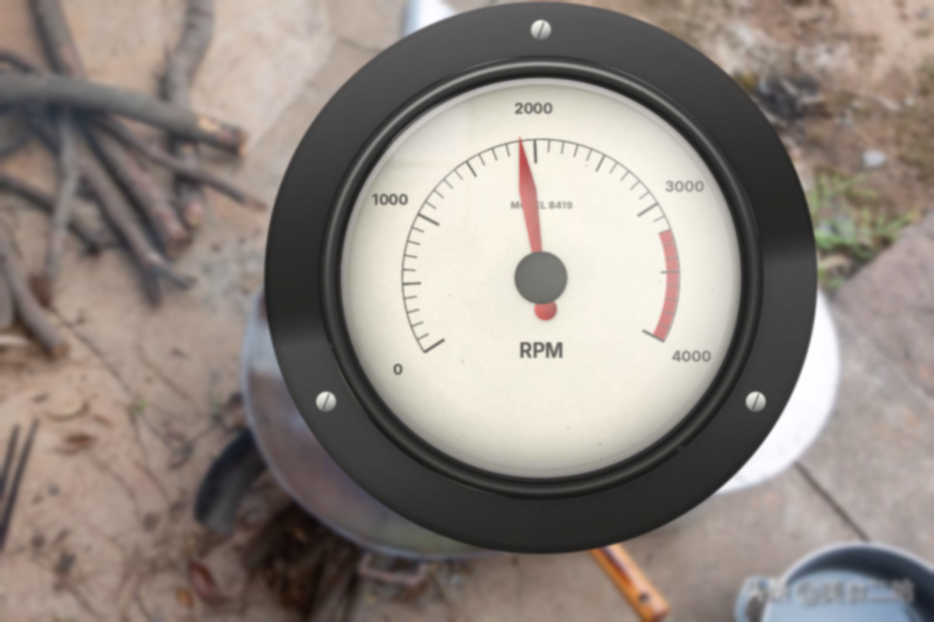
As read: **1900** rpm
